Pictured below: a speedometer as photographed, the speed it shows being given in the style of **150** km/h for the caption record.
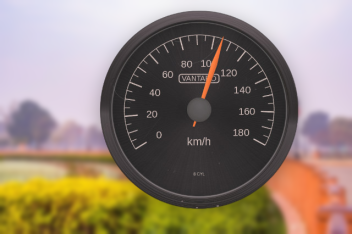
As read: **105** km/h
